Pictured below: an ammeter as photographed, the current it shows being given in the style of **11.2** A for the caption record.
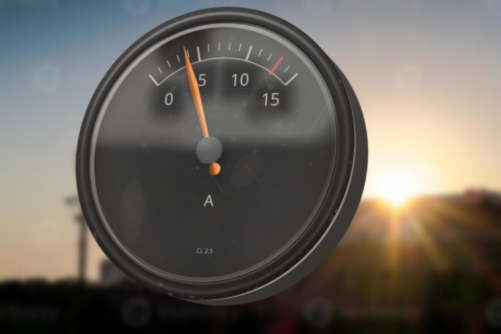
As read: **4** A
